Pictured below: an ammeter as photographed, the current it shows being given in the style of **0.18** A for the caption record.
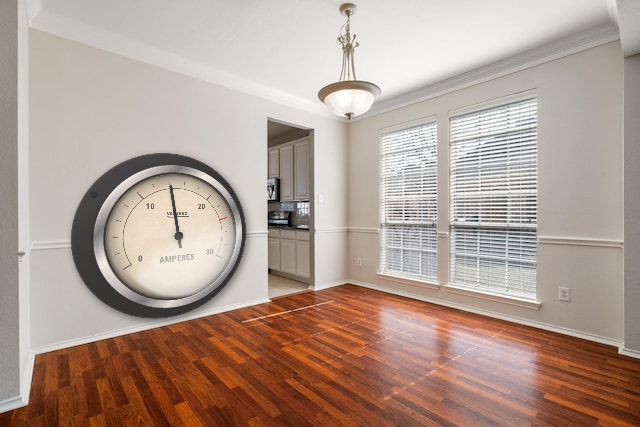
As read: **14** A
